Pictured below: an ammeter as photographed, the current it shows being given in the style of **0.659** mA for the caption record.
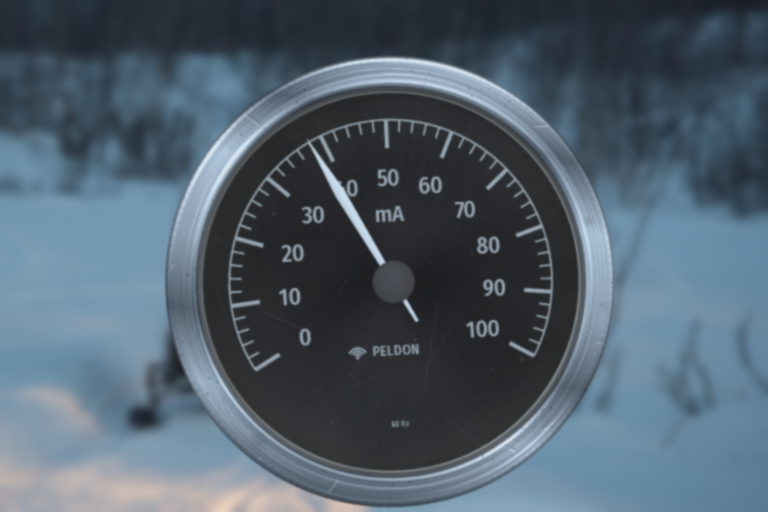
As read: **38** mA
